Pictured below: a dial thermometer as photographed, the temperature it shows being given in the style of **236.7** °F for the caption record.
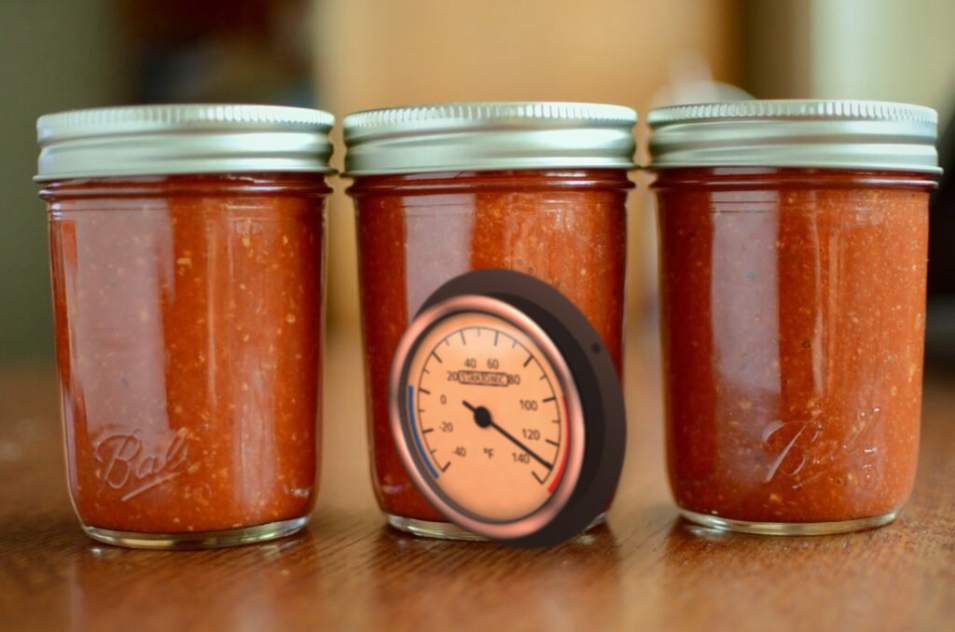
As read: **130** °F
